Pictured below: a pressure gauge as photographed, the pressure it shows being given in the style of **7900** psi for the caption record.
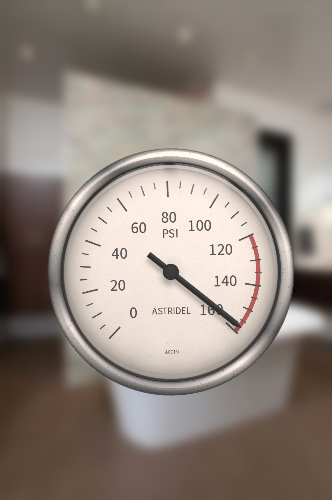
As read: **157.5** psi
